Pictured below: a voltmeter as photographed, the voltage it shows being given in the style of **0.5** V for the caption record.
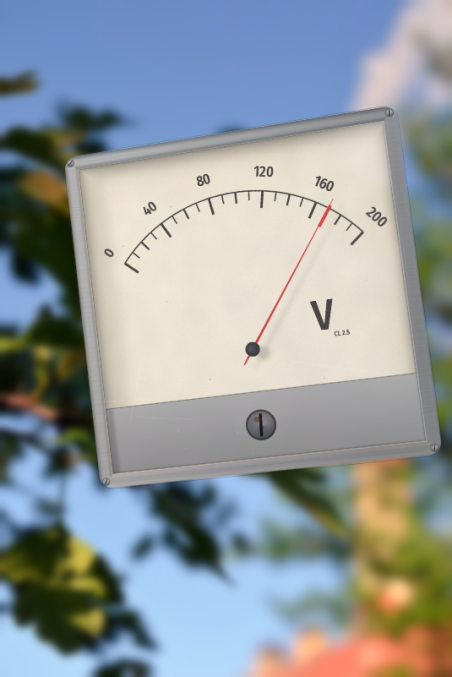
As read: **170** V
